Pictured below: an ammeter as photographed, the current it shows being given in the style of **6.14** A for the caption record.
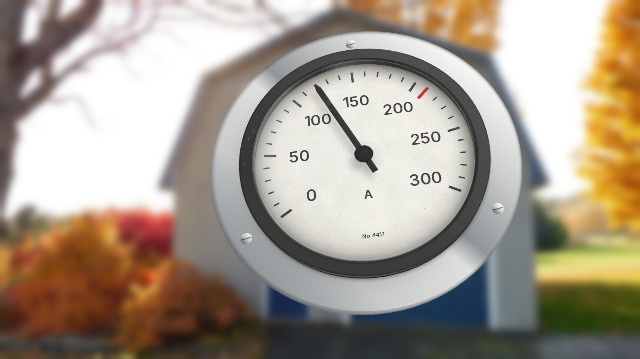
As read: **120** A
